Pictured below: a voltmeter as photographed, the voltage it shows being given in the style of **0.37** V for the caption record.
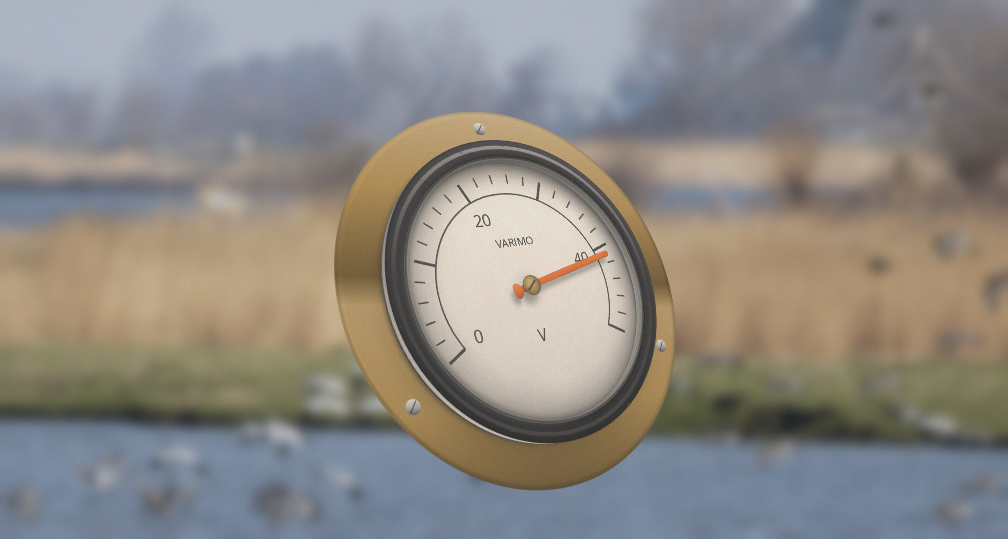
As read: **41** V
